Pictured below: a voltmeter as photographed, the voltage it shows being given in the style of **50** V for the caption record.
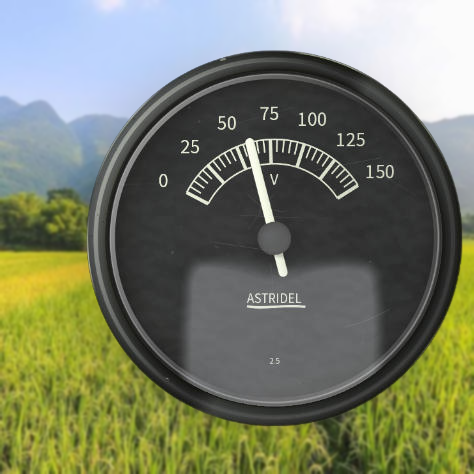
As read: **60** V
